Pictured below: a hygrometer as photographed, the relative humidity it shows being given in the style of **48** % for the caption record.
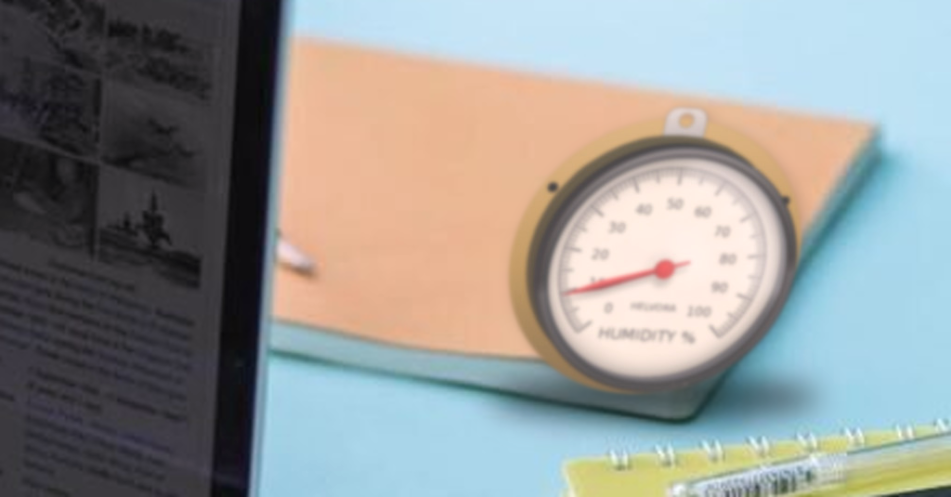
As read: **10** %
